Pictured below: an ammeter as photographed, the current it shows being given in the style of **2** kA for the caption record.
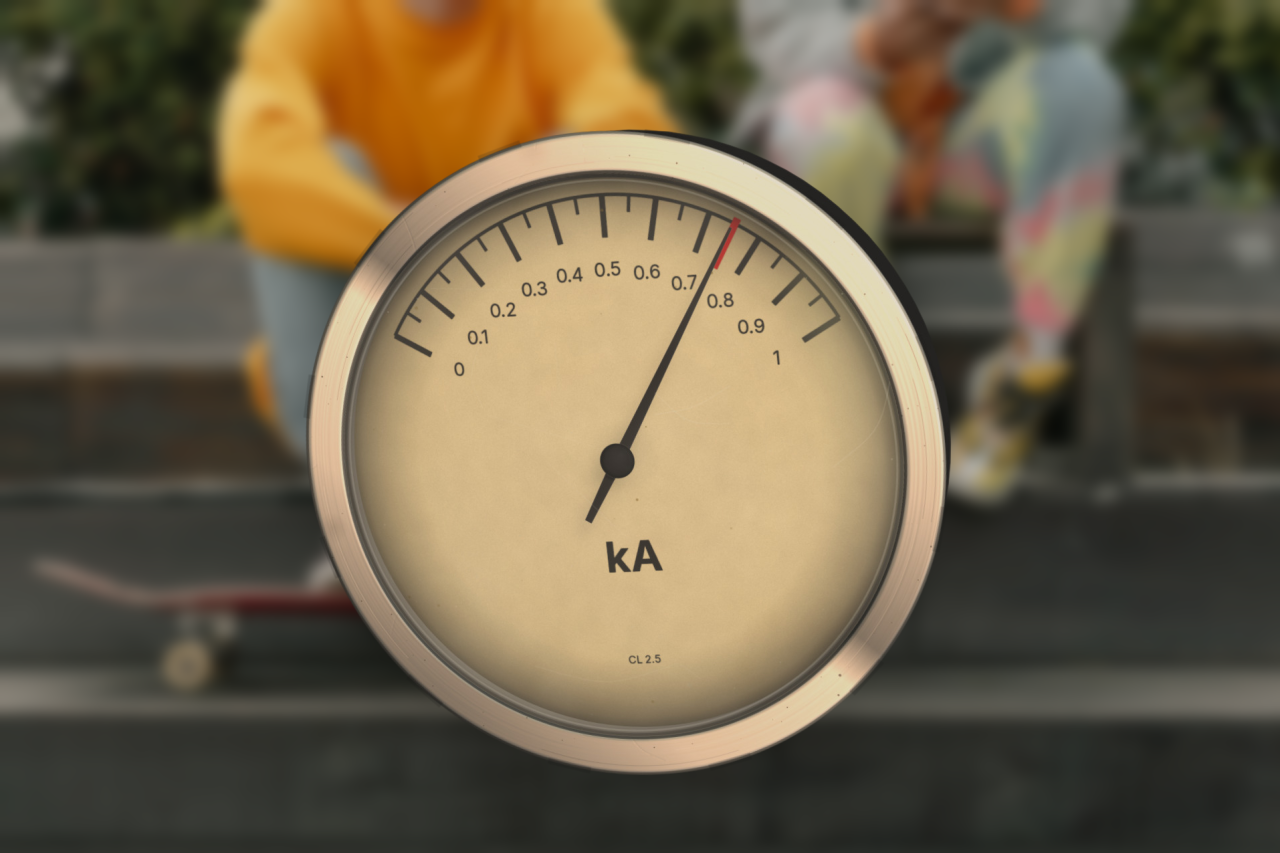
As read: **0.75** kA
